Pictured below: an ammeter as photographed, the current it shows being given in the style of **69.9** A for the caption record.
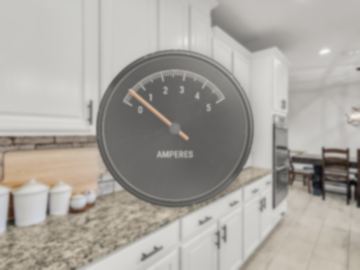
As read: **0.5** A
